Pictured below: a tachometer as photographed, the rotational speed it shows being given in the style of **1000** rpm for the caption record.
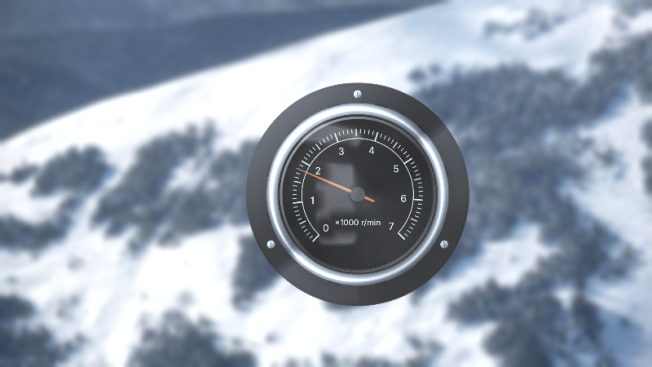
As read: **1800** rpm
